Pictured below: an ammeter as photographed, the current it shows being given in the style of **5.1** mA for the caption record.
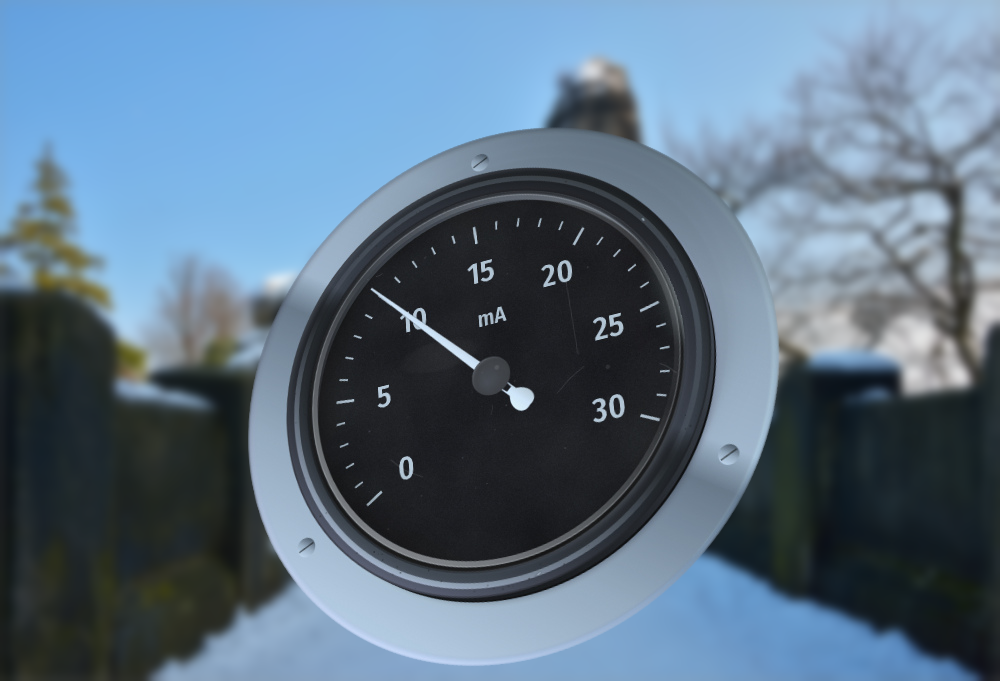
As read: **10** mA
